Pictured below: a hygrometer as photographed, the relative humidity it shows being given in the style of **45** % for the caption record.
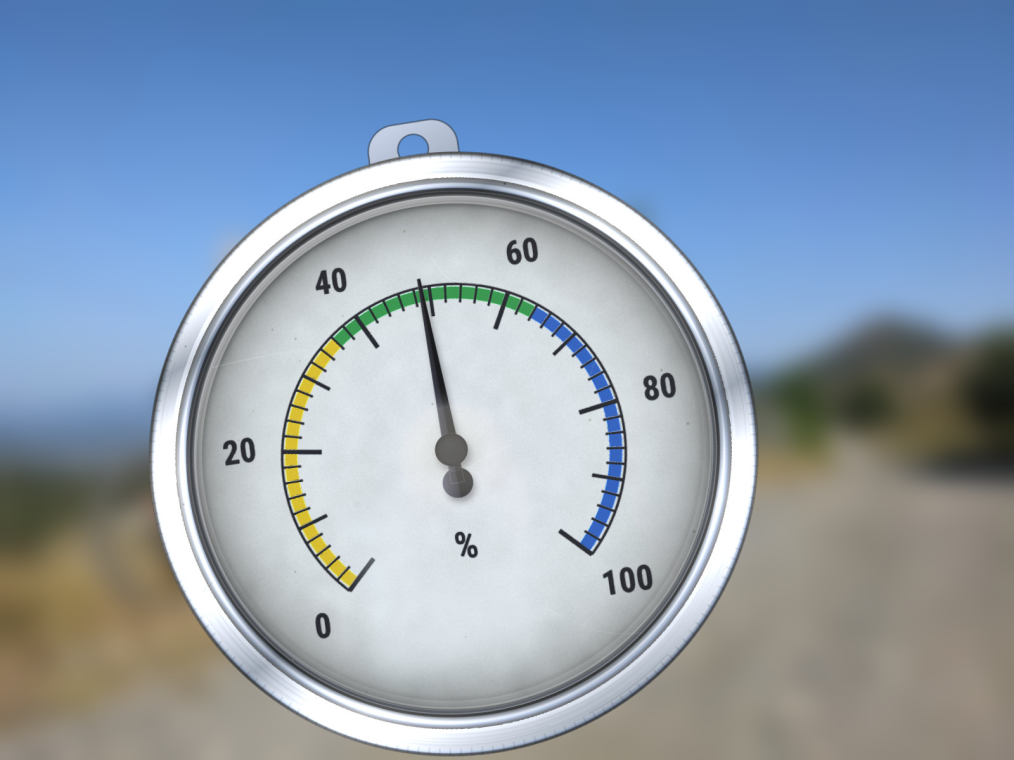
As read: **49** %
